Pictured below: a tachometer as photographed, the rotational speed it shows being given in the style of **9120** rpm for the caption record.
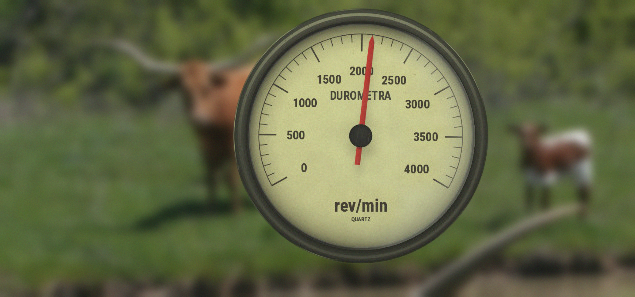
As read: **2100** rpm
